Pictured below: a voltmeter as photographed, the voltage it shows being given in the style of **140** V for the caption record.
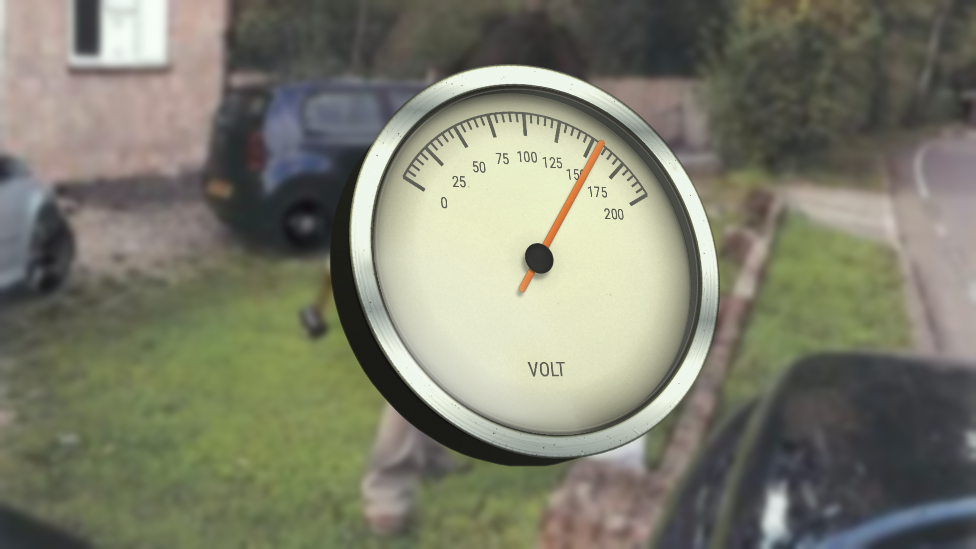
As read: **155** V
